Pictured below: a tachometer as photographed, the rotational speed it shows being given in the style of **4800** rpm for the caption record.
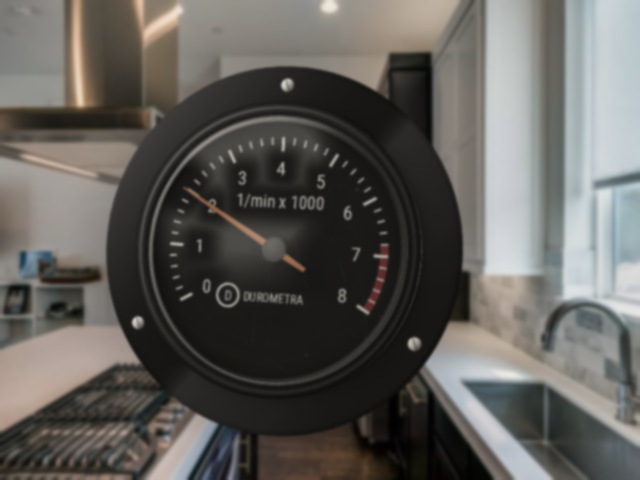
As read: **2000** rpm
